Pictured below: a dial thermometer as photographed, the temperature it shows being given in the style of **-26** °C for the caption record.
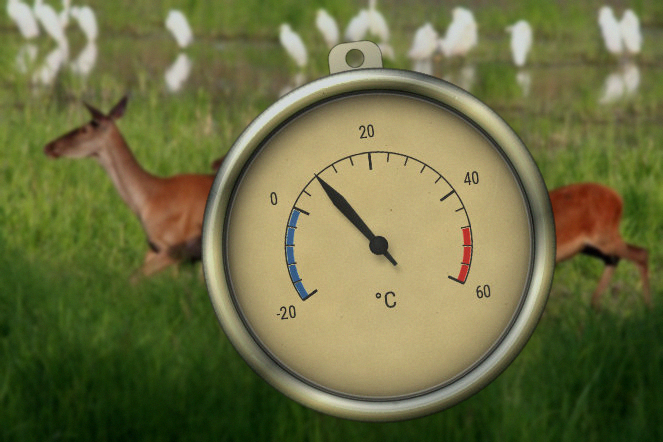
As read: **8** °C
